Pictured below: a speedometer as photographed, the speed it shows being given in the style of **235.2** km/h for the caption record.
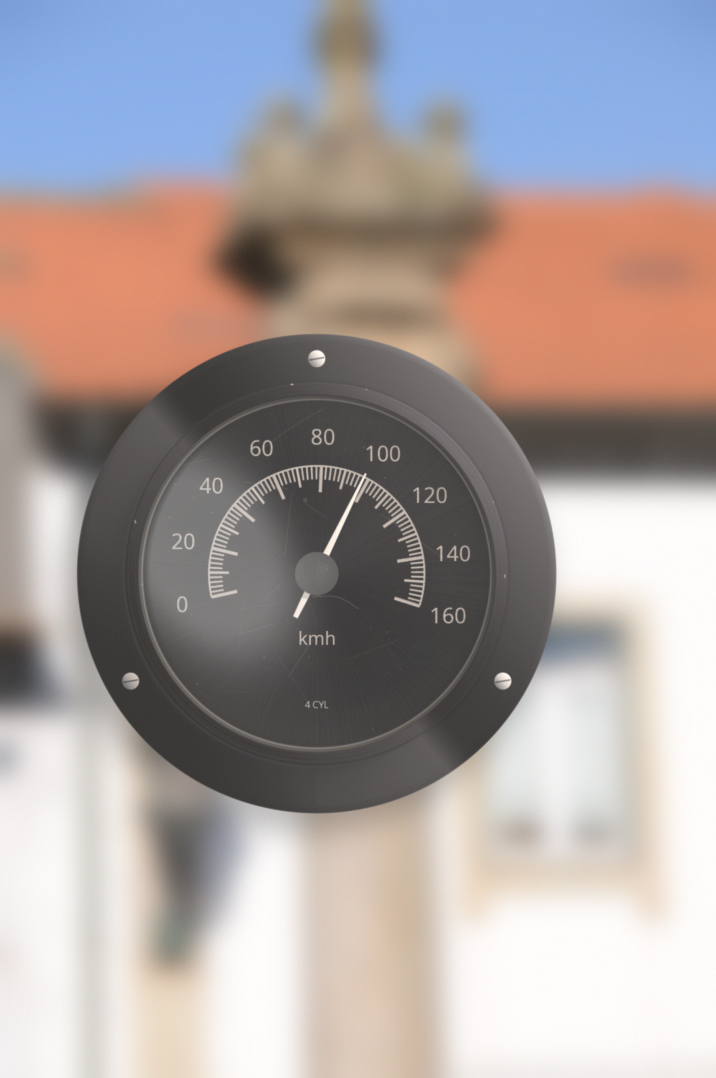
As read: **98** km/h
